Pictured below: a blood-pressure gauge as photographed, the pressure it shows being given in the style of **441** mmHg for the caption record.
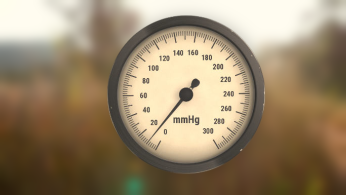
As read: **10** mmHg
